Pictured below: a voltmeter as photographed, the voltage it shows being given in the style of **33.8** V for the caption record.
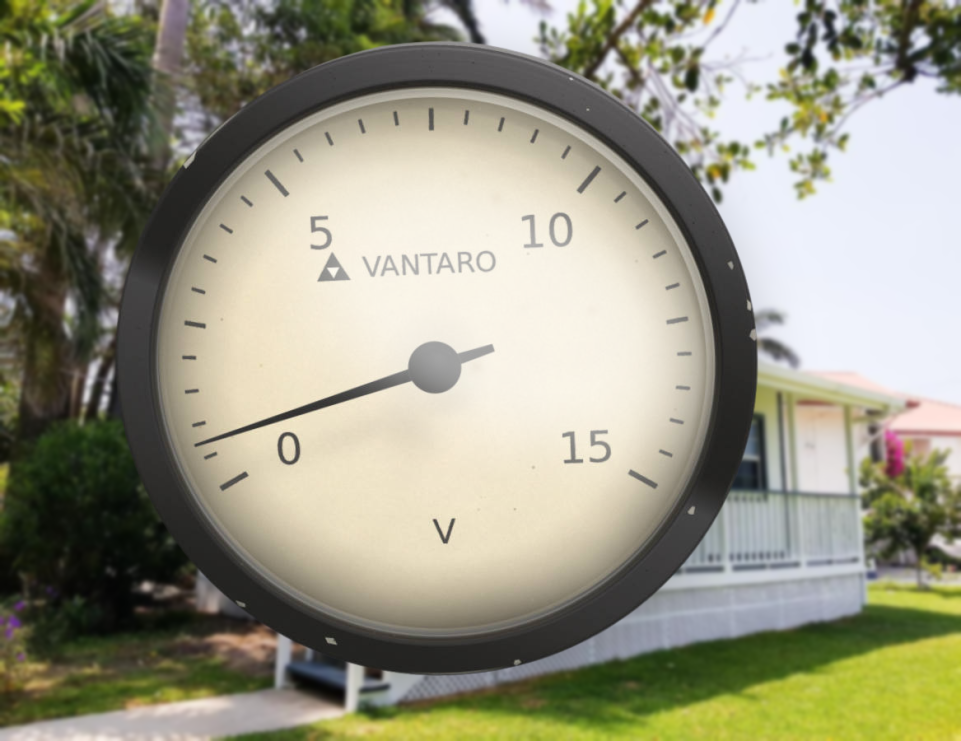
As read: **0.75** V
